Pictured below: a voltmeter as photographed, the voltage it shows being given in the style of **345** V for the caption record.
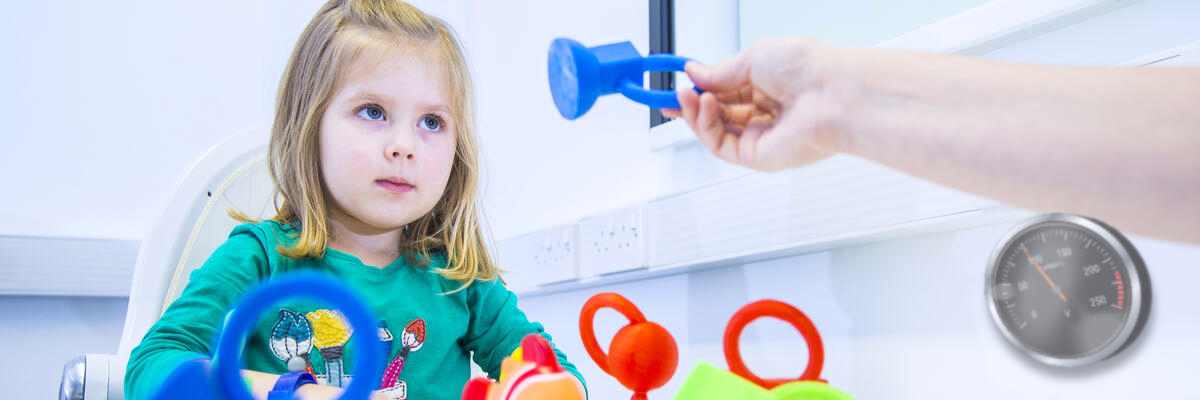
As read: **100** V
